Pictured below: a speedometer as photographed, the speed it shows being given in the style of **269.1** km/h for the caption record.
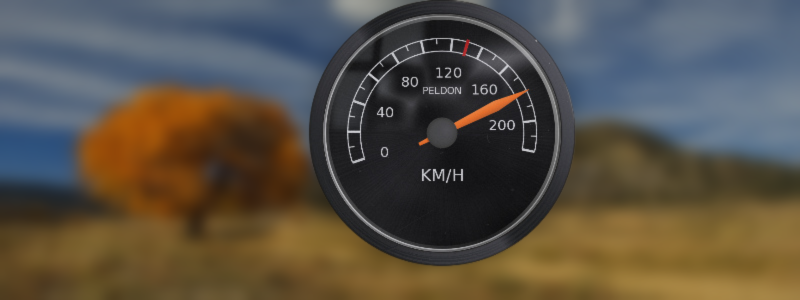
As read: **180** km/h
